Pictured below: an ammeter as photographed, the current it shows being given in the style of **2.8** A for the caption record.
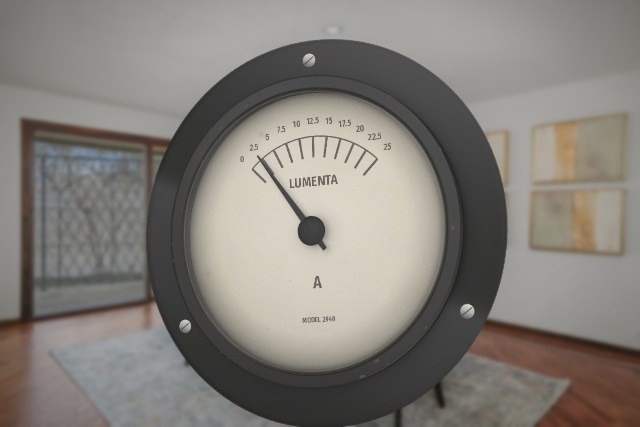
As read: **2.5** A
